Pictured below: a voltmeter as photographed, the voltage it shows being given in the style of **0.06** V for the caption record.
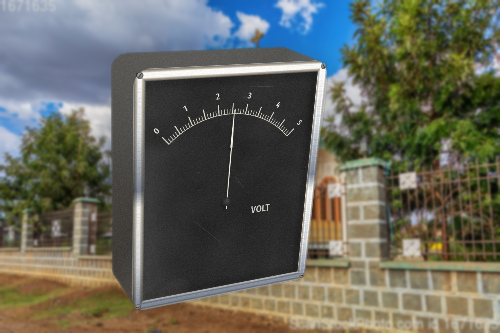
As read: **2.5** V
